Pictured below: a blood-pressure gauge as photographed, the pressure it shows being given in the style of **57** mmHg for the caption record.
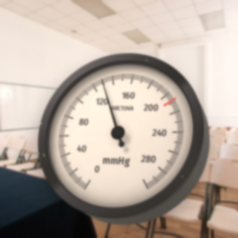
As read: **130** mmHg
